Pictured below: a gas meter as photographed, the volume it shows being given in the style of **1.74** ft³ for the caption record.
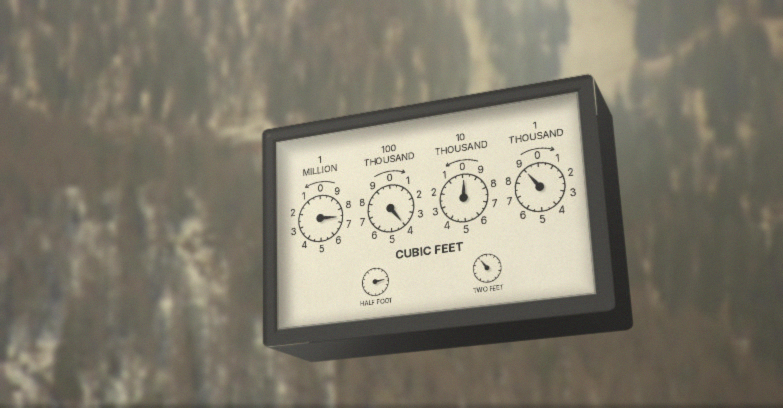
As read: **739900** ft³
